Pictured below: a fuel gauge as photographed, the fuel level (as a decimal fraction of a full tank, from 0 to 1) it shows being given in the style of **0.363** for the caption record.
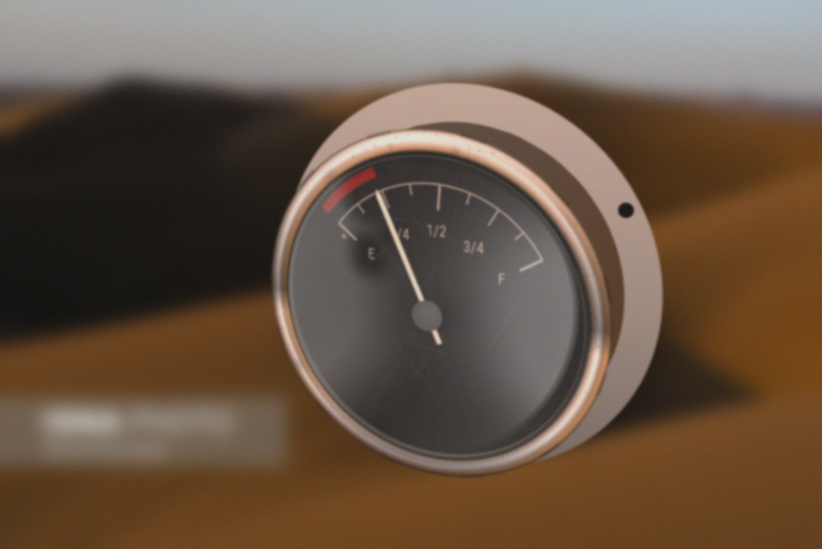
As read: **0.25**
